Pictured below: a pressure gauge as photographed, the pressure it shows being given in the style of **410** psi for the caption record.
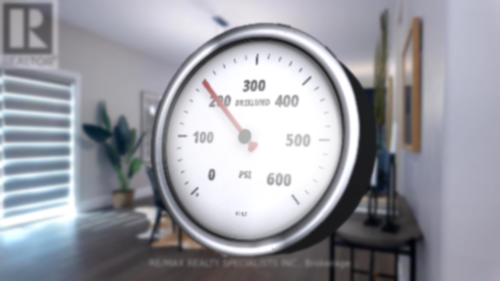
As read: **200** psi
